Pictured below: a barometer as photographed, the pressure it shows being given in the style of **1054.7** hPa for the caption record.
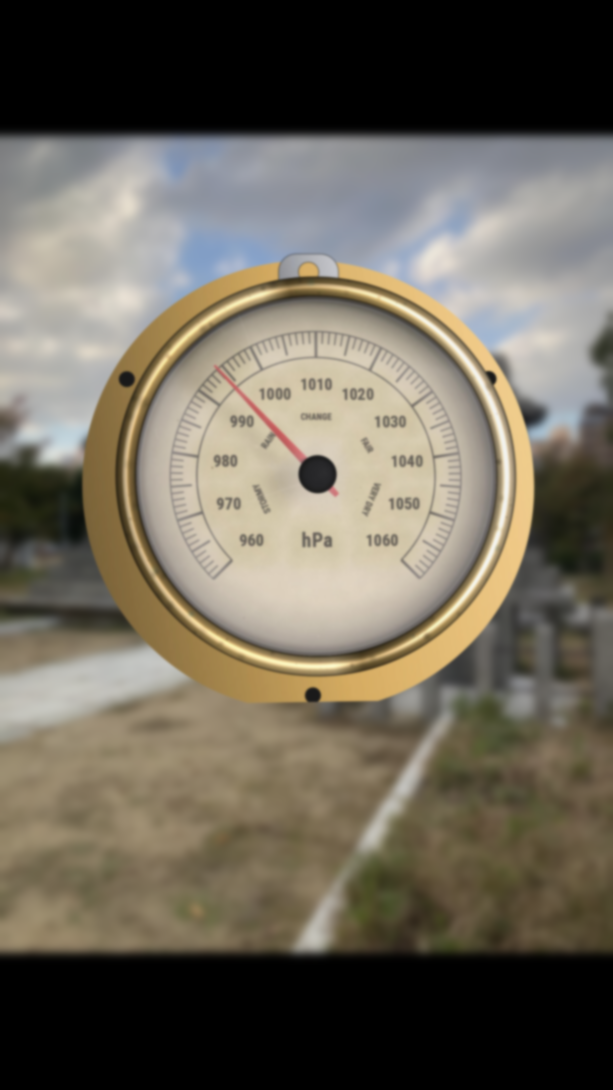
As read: **994** hPa
